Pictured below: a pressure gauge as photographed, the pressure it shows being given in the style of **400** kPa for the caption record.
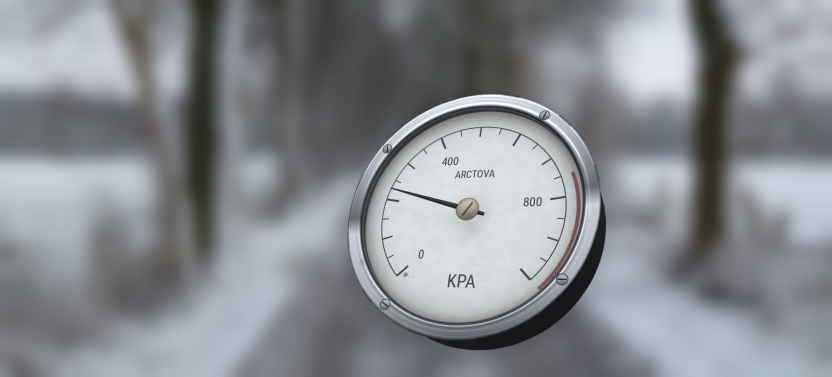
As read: **225** kPa
